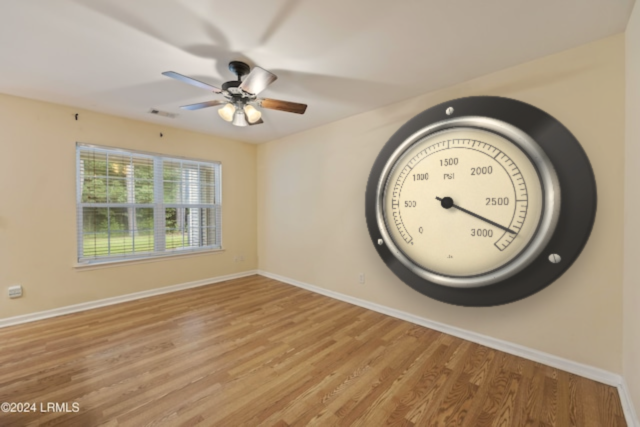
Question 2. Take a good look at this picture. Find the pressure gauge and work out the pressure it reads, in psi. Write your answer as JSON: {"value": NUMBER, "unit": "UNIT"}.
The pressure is {"value": 2800, "unit": "psi"}
